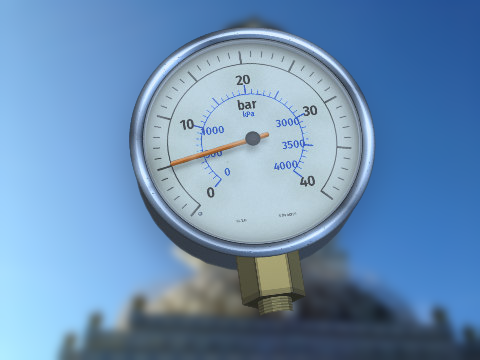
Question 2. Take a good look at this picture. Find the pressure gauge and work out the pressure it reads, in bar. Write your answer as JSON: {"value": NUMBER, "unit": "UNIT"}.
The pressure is {"value": 5, "unit": "bar"}
